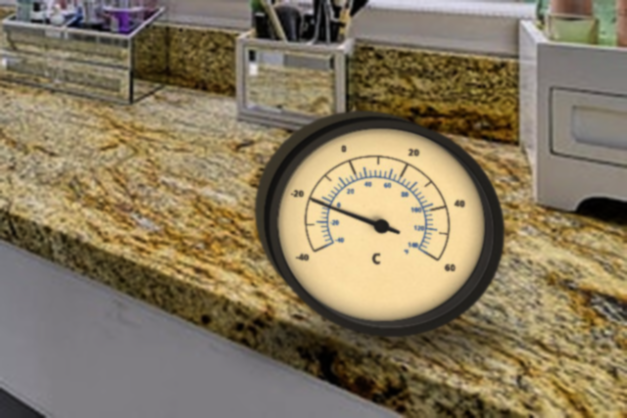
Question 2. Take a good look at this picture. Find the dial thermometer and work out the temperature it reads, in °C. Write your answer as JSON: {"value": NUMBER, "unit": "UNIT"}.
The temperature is {"value": -20, "unit": "°C"}
